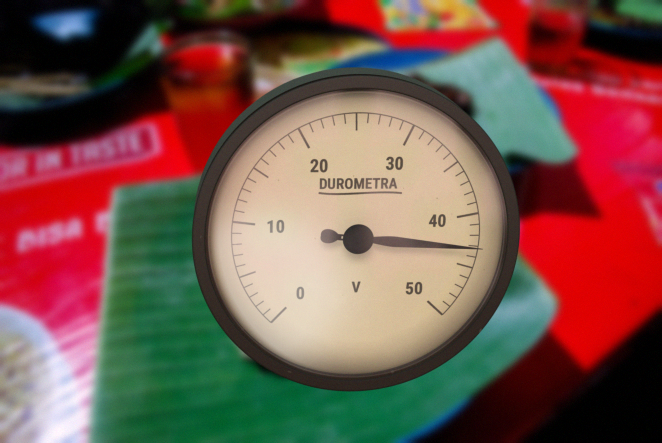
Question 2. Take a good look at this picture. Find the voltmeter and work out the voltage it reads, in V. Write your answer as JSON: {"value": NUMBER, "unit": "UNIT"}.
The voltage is {"value": 43, "unit": "V"}
